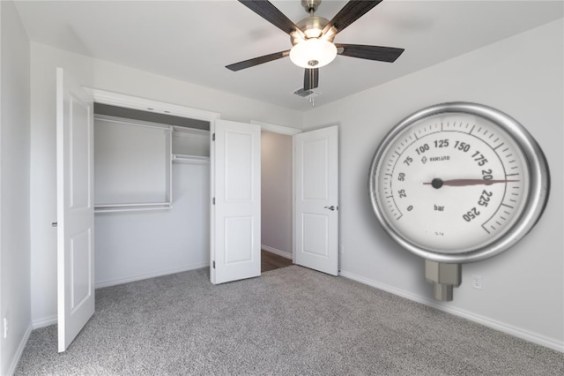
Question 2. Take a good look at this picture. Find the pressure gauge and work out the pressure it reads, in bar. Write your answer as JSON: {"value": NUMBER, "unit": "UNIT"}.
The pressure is {"value": 205, "unit": "bar"}
